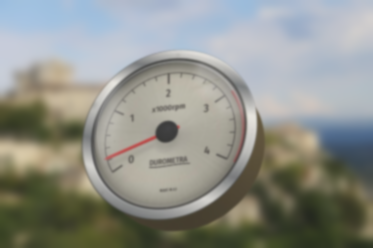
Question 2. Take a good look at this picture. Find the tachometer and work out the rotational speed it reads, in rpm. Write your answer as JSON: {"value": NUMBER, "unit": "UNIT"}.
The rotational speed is {"value": 200, "unit": "rpm"}
